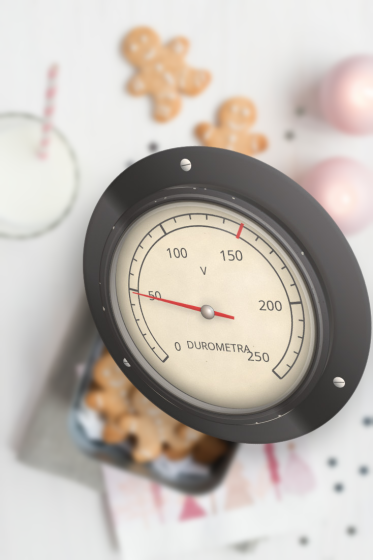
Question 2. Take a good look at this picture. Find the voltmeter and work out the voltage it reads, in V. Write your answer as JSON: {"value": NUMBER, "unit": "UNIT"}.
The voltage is {"value": 50, "unit": "V"}
